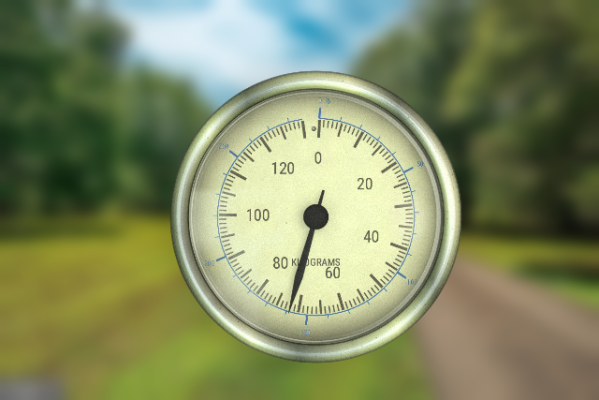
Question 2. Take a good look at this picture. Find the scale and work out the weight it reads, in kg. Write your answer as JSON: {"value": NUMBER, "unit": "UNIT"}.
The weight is {"value": 72, "unit": "kg"}
